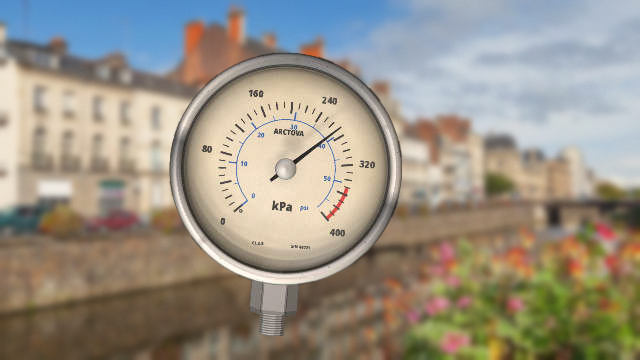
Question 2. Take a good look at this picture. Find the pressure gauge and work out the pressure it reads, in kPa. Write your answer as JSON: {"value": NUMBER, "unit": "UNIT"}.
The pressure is {"value": 270, "unit": "kPa"}
